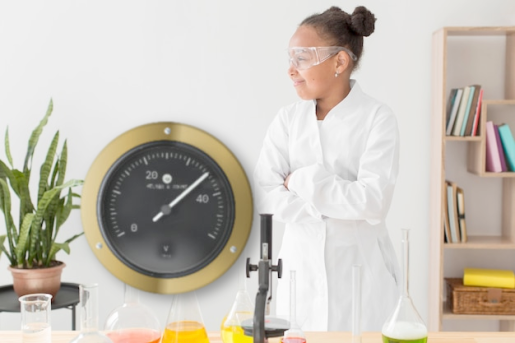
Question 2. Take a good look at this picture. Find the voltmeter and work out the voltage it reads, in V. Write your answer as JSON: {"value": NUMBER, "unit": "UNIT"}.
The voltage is {"value": 35, "unit": "V"}
